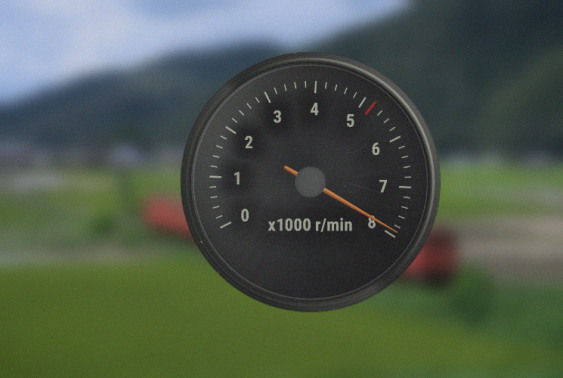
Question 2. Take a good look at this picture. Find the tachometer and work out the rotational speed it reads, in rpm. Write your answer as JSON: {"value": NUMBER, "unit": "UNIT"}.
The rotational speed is {"value": 7900, "unit": "rpm"}
